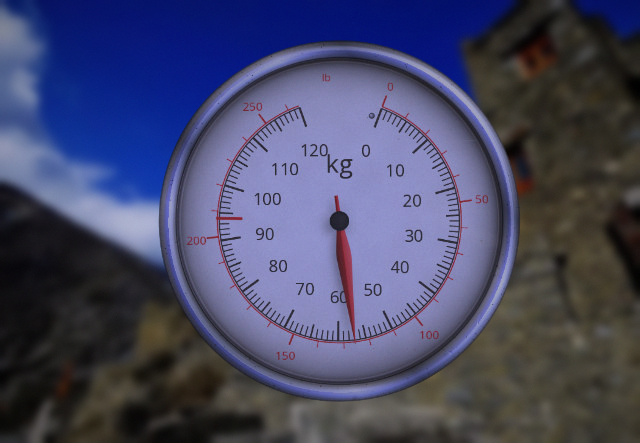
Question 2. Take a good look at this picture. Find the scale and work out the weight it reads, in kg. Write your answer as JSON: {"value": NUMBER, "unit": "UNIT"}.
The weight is {"value": 57, "unit": "kg"}
